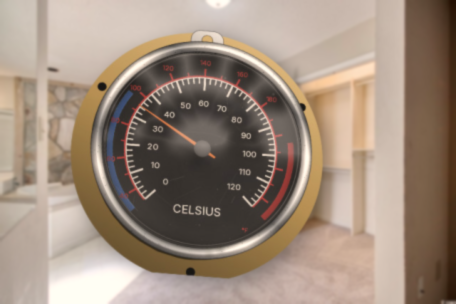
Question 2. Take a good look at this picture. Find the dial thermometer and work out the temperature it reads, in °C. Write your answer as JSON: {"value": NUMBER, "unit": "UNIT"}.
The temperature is {"value": 34, "unit": "°C"}
